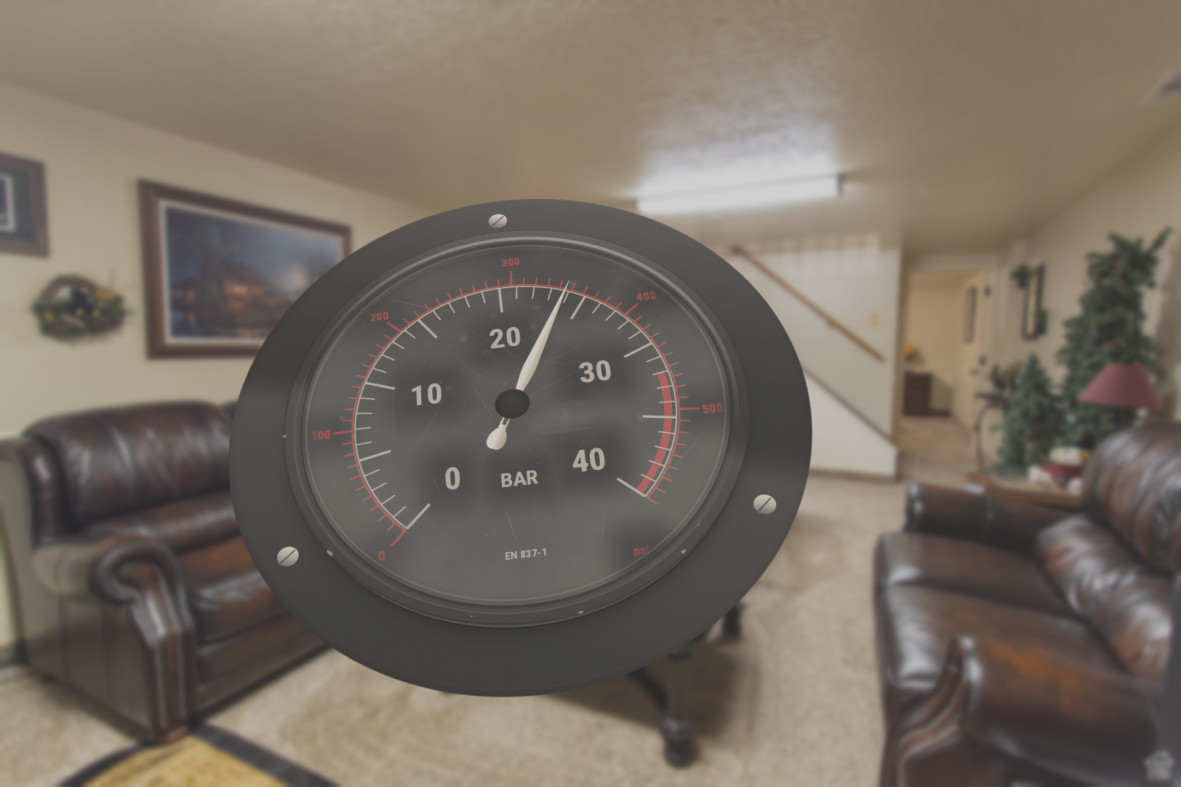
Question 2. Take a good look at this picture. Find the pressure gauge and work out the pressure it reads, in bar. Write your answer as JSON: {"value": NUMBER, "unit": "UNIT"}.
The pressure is {"value": 24, "unit": "bar"}
